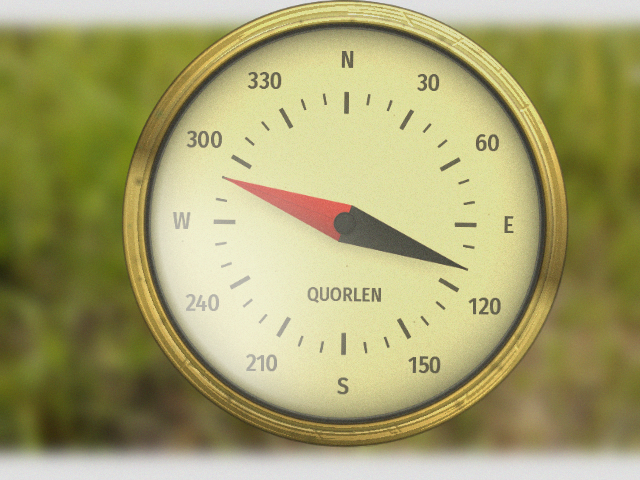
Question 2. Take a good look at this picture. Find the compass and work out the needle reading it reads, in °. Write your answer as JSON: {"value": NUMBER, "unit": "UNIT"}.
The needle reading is {"value": 290, "unit": "°"}
